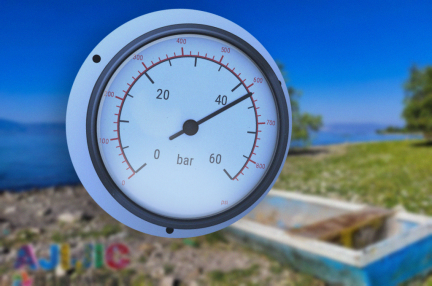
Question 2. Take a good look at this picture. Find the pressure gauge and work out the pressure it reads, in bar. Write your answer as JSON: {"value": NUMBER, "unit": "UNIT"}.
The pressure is {"value": 42.5, "unit": "bar"}
